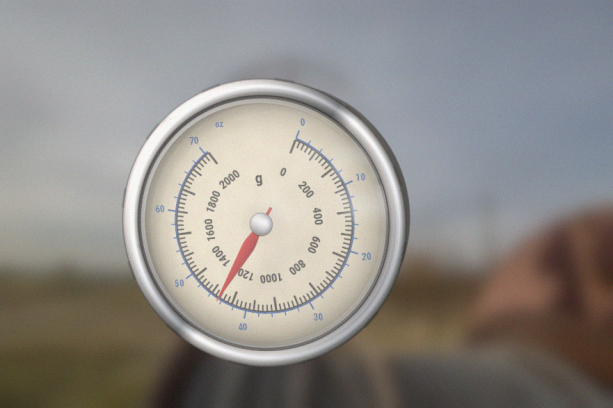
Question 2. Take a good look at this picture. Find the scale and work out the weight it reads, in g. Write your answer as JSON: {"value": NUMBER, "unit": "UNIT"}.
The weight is {"value": 1260, "unit": "g"}
